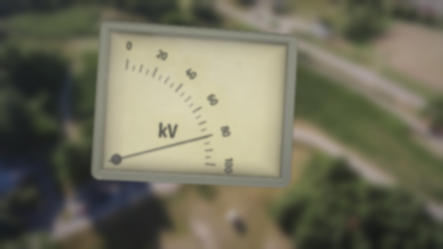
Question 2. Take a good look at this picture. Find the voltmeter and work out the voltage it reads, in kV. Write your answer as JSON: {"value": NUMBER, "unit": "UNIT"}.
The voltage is {"value": 80, "unit": "kV"}
